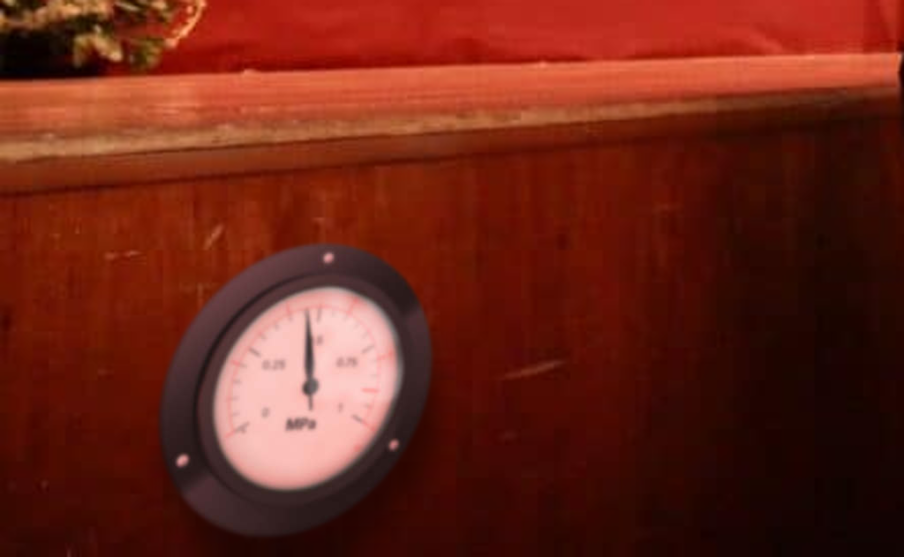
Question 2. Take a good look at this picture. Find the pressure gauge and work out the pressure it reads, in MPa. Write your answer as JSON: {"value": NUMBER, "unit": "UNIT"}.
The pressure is {"value": 0.45, "unit": "MPa"}
